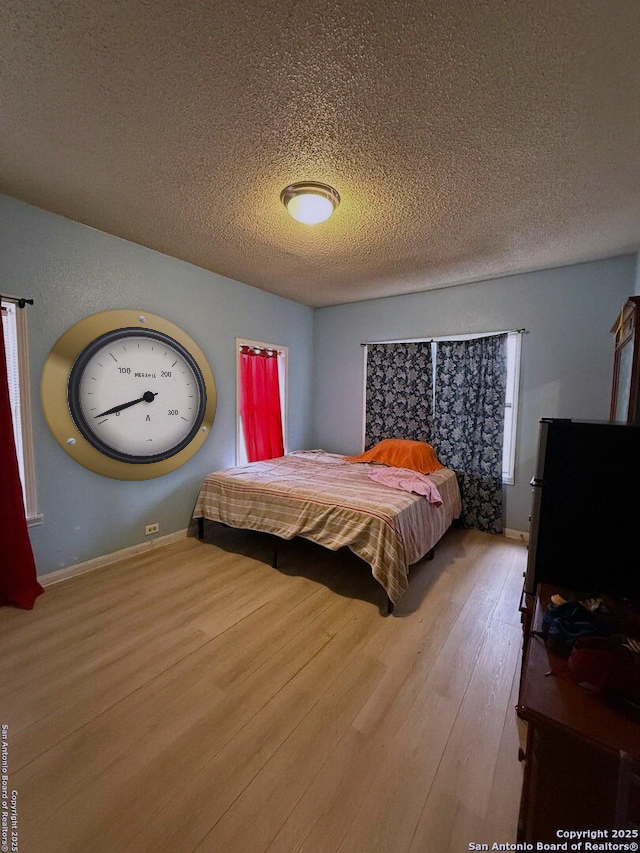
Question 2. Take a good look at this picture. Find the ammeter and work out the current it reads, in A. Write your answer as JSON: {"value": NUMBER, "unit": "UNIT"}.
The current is {"value": 10, "unit": "A"}
